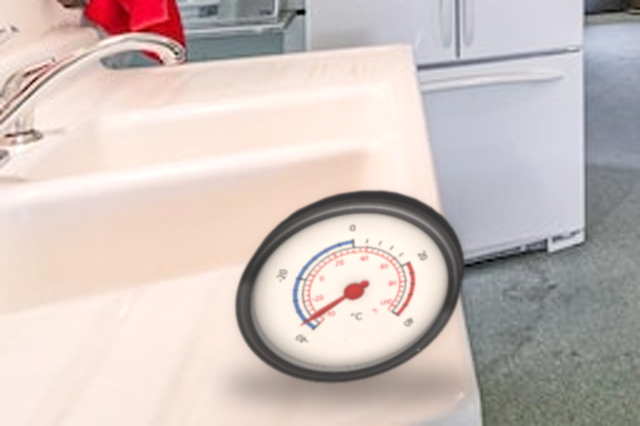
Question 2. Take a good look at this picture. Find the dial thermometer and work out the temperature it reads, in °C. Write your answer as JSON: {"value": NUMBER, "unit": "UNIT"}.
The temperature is {"value": -36, "unit": "°C"}
